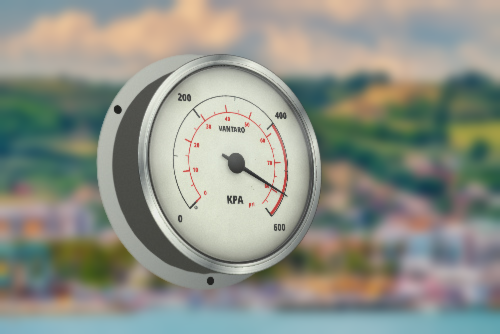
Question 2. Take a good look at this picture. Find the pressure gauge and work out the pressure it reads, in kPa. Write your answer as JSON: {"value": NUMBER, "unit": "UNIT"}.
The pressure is {"value": 550, "unit": "kPa"}
